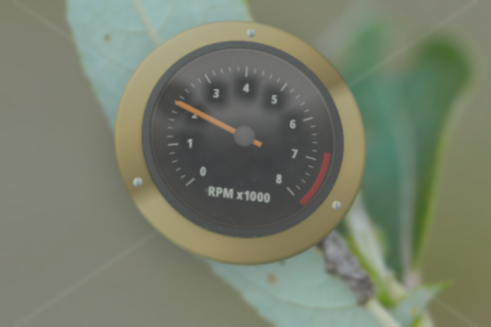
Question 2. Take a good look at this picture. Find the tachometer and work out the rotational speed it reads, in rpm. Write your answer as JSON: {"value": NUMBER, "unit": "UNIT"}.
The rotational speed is {"value": 2000, "unit": "rpm"}
